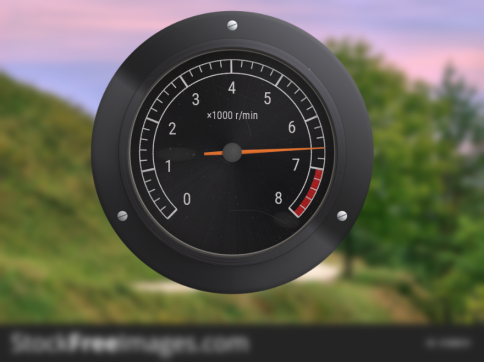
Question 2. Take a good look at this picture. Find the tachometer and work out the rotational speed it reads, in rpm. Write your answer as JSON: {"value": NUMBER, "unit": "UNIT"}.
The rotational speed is {"value": 6600, "unit": "rpm"}
